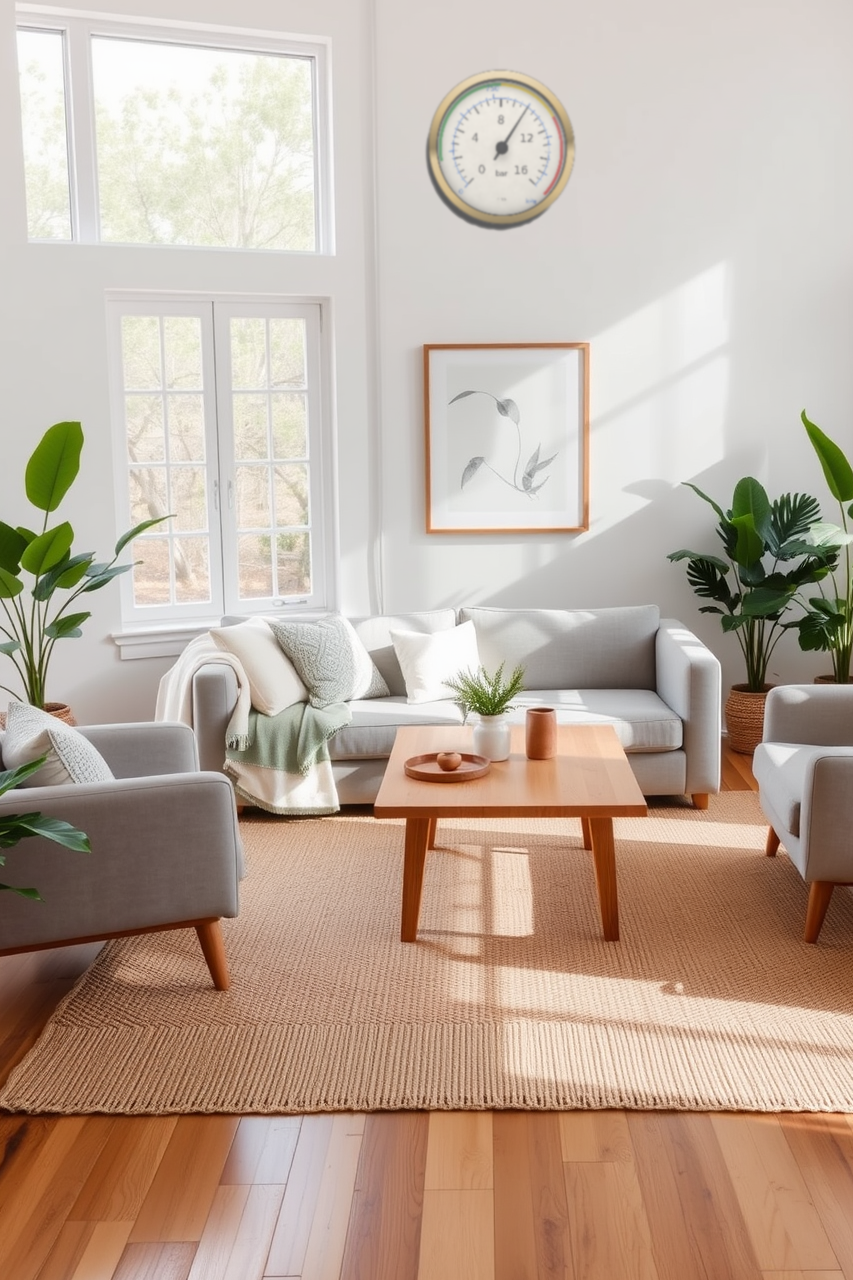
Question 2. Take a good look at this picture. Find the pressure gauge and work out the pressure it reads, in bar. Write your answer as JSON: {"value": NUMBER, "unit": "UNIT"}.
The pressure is {"value": 10, "unit": "bar"}
